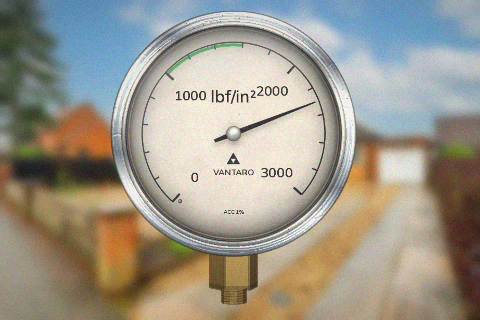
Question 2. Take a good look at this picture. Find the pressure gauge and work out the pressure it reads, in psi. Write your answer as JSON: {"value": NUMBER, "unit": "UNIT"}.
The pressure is {"value": 2300, "unit": "psi"}
